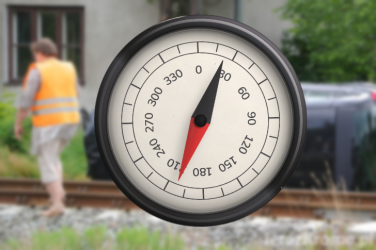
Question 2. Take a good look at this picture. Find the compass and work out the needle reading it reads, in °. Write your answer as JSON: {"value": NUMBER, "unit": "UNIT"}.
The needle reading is {"value": 202.5, "unit": "°"}
